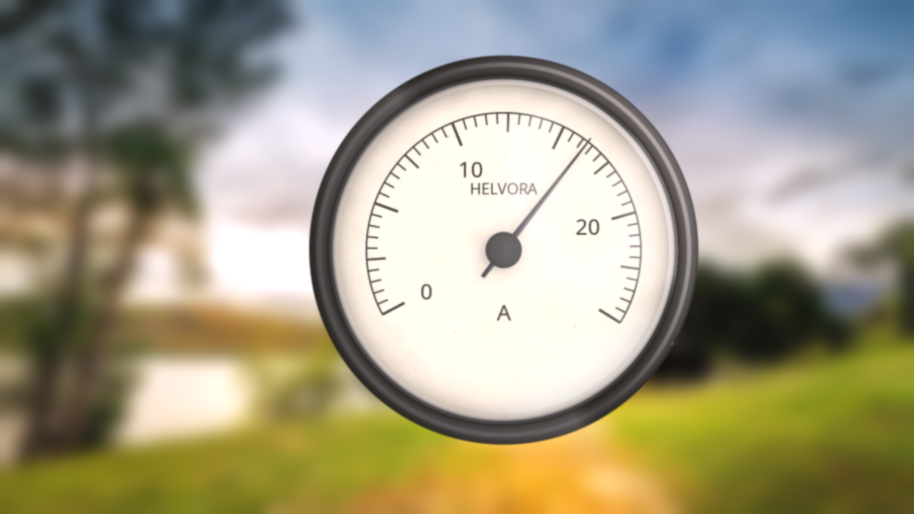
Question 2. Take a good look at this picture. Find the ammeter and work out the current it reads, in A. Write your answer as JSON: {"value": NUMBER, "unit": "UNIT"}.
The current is {"value": 16.25, "unit": "A"}
